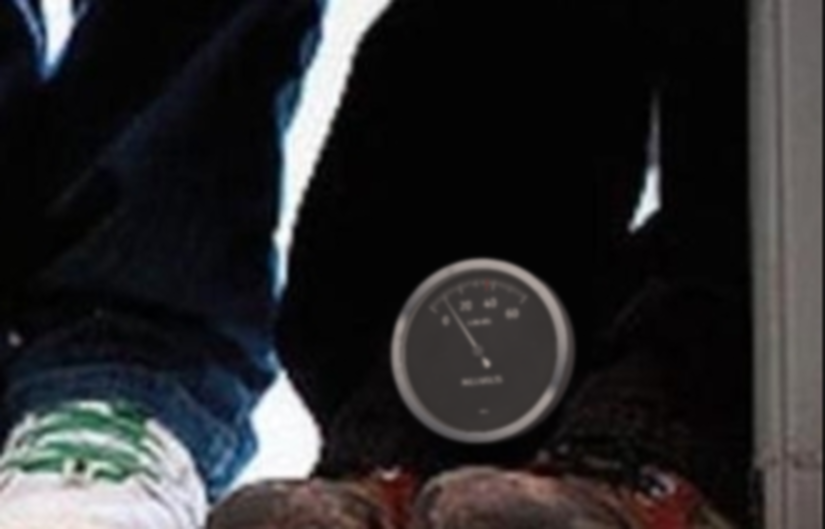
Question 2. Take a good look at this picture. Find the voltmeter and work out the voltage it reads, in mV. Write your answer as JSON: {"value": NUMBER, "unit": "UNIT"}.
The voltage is {"value": 10, "unit": "mV"}
